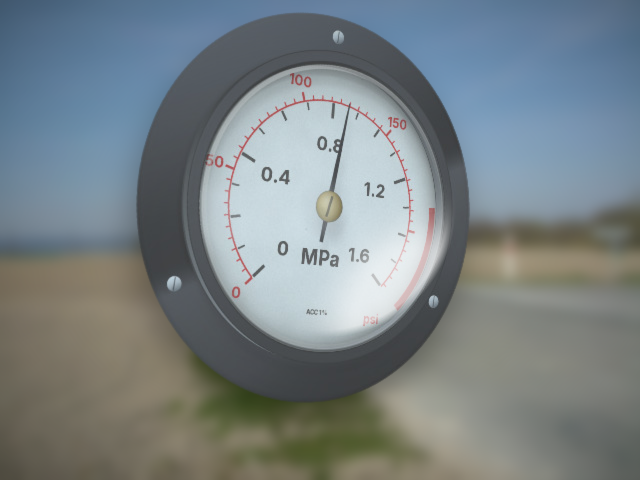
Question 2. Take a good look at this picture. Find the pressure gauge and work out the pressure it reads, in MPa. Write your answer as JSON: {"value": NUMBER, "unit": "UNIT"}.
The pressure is {"value": 0.85, "unit": "MPa"}
